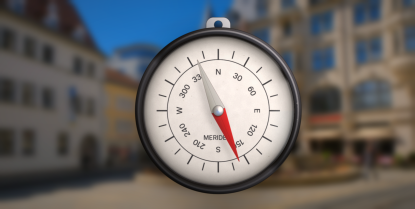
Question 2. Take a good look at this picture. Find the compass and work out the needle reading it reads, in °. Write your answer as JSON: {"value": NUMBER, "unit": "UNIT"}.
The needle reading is {"value": 157.5, "unit": "°"}
